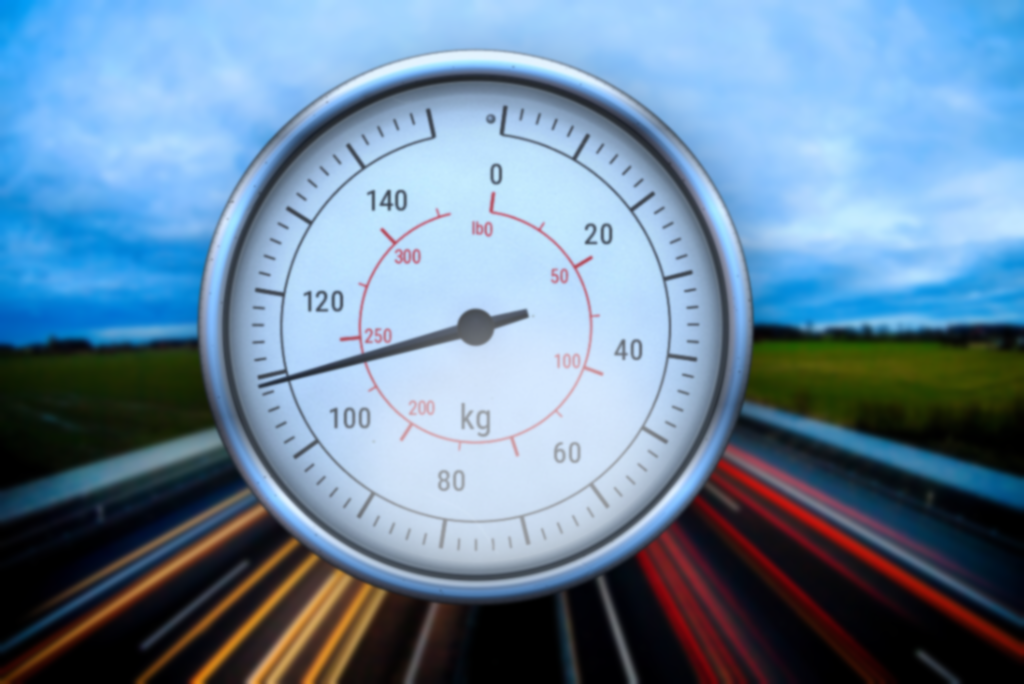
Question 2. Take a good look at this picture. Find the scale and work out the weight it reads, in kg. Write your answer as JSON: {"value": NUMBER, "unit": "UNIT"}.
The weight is {"value": 109, "unit": "kg"}
